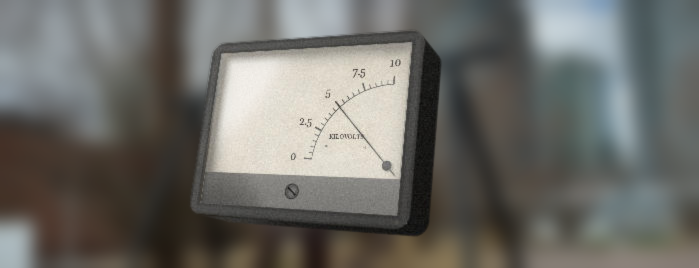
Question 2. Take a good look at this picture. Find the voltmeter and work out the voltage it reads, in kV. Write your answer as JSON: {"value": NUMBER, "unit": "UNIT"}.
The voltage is {"value": 5, "unit": "kV"}
